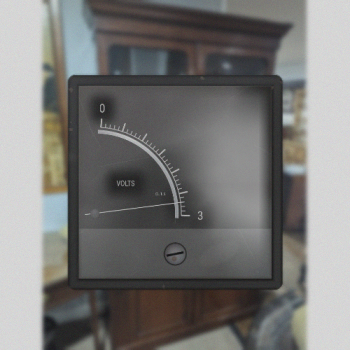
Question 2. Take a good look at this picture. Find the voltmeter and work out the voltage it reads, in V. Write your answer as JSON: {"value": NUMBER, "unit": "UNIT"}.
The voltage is {"value": 2.7, "unit": "V"}
